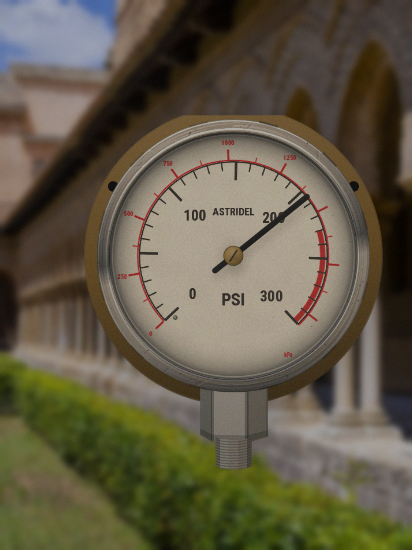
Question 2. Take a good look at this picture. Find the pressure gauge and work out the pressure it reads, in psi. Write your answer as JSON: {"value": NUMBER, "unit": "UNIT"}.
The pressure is {"value": 205, "unit": "psi"}
